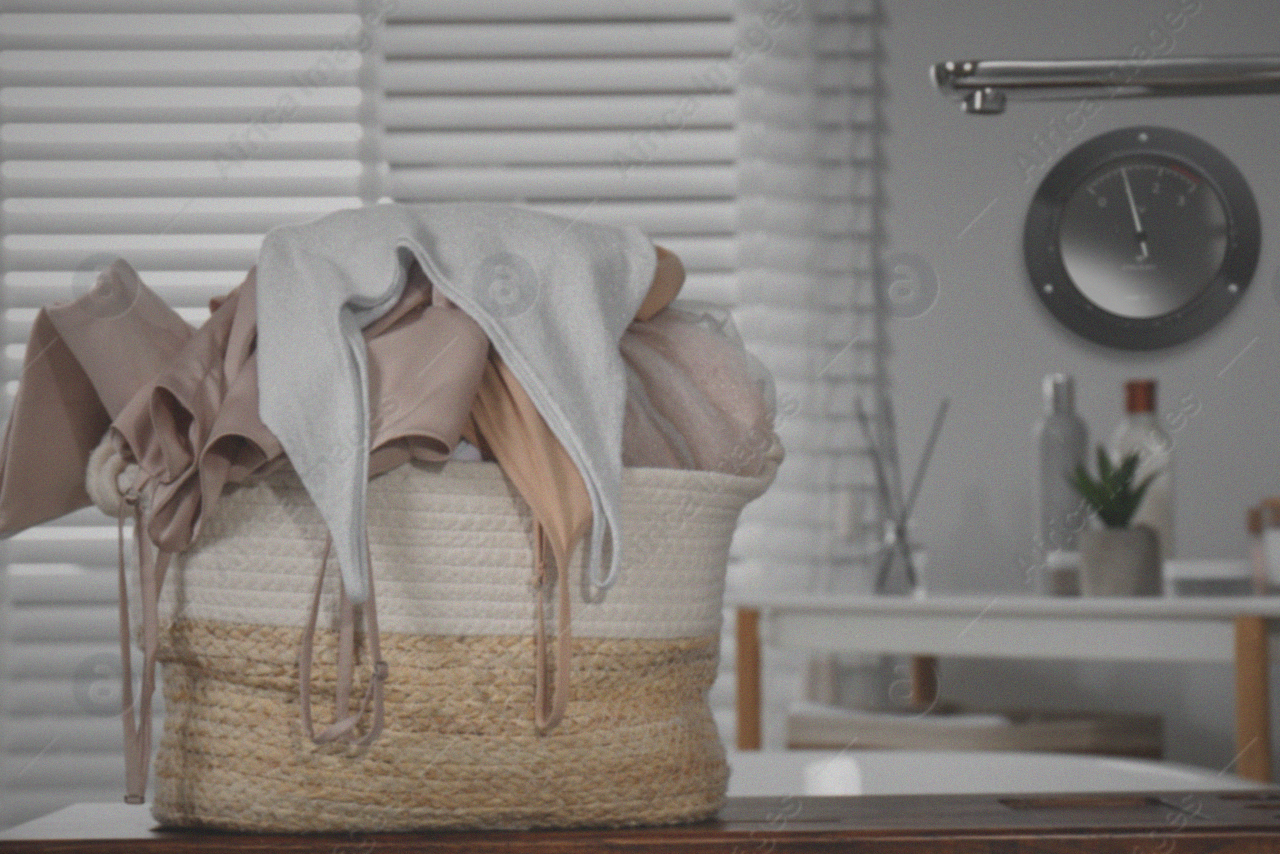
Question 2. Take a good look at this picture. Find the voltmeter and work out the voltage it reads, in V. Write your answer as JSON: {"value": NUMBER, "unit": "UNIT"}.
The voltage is {"value": 1, "unit": "V"}
